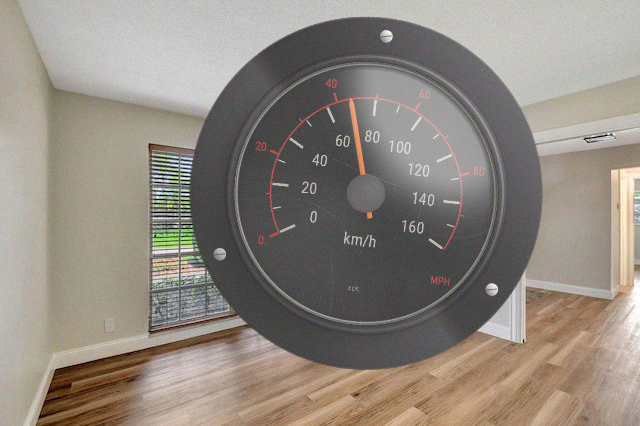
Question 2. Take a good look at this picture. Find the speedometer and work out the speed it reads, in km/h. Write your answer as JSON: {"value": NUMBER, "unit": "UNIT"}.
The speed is {"value": 70, "unit": "km/h"}
